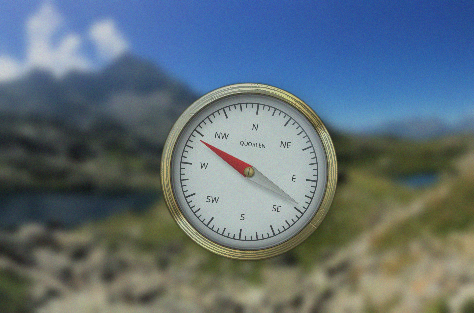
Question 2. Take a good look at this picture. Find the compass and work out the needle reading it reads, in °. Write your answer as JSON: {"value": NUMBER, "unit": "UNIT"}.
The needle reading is {"value": 295, "unit": "°"}
